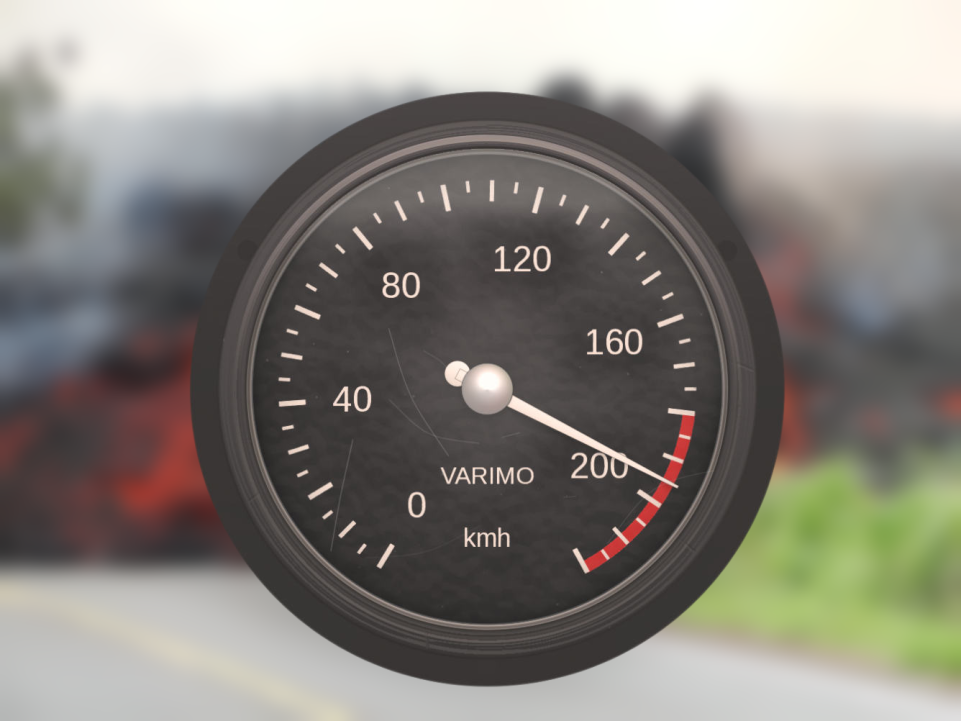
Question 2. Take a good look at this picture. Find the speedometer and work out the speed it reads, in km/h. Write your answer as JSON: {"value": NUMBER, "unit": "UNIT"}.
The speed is {"value": 195, "unit": "km/h"}
